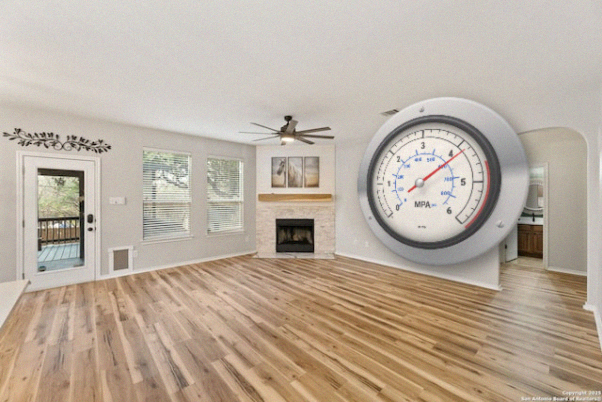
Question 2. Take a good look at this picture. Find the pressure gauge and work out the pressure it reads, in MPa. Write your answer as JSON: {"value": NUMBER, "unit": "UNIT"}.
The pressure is {"value": 4.2, "unit": "MPa"}
